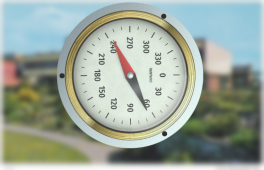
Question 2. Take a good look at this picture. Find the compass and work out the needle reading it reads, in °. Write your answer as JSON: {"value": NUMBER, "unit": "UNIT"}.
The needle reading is {"value": 245, "unit": "°"}
